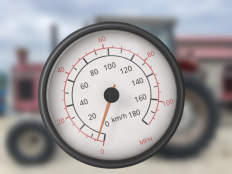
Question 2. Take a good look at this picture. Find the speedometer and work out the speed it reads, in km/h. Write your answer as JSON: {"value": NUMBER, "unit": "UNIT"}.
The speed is {"value": 5, "unit": "km/h"}
